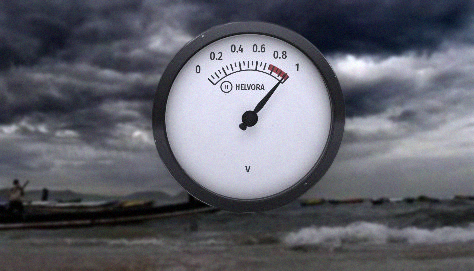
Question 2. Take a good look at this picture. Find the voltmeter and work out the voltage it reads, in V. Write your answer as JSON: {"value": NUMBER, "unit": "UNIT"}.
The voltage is {"value": 0.95, "unit": "V"}
